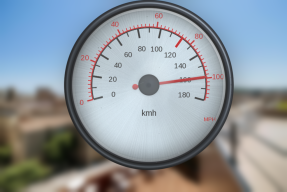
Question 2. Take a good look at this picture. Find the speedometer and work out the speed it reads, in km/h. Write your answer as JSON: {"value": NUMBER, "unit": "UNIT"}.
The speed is {"value": 160, "unit": "km/h"}
